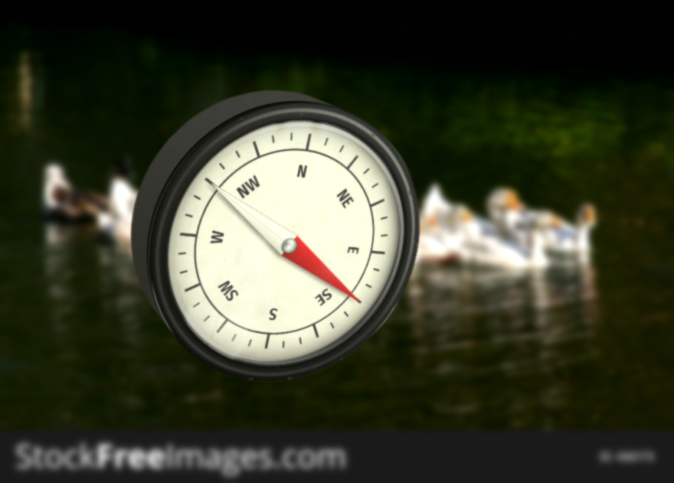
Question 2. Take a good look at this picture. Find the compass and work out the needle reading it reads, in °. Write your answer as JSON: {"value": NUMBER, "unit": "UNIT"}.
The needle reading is {"value": 120, "unit": "°"}
